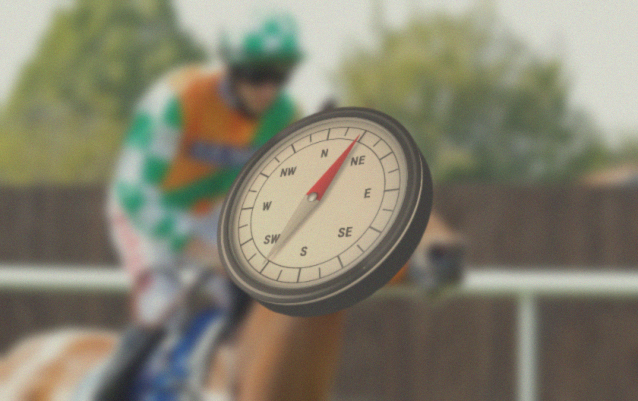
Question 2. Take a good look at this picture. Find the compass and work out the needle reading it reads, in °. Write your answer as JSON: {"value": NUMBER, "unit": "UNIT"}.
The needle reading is {"value": 30, "unit": "°"}
